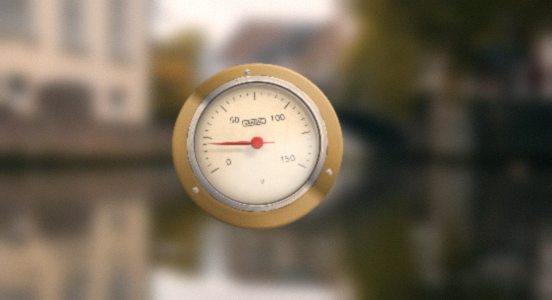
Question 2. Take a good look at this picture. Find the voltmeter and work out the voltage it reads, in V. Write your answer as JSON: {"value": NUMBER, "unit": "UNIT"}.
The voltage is {"value": 20, "unit": "V"}
